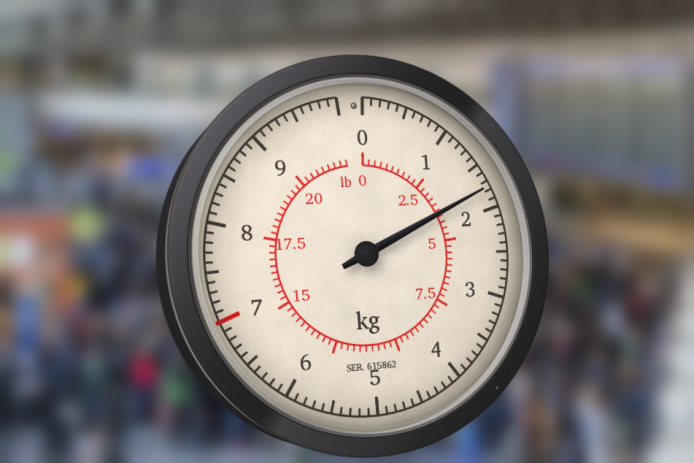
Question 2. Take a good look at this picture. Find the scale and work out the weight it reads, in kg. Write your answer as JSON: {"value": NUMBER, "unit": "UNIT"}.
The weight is {"value": 1.75, "unit": "kg"}
